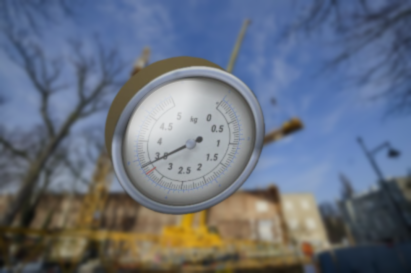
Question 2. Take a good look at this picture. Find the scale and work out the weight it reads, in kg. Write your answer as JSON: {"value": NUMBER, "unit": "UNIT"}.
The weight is {"value": 3.5, "unit": "kg"}
